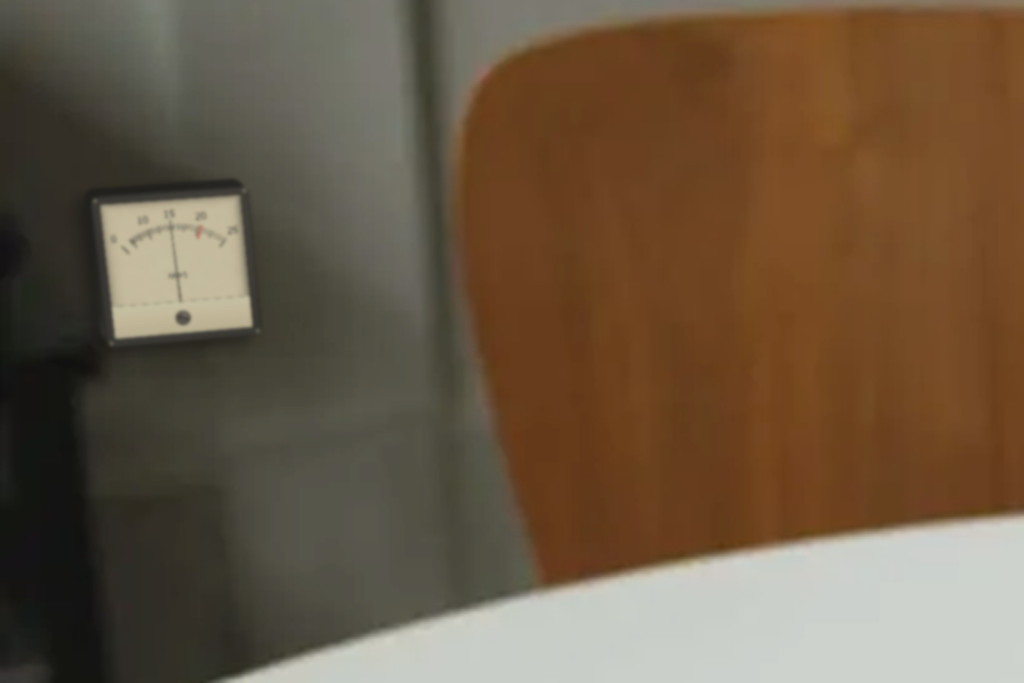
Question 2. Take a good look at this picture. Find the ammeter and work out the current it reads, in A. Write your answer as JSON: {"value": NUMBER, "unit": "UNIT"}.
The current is {"value": 15, "unit": "A"}
